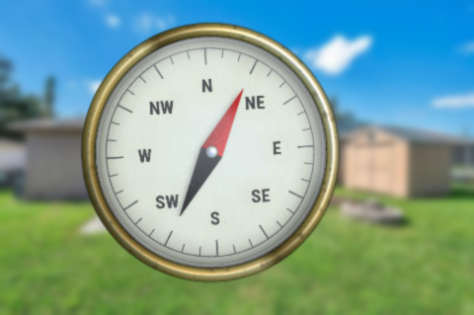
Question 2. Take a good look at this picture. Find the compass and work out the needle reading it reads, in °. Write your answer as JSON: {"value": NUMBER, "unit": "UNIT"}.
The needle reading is {"value": 30, "unit": "°"}
